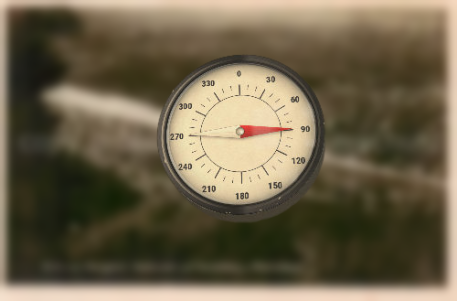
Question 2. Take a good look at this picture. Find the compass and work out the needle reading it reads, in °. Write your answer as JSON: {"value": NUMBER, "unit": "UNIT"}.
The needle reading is {"value": 90, "unit": "°"}
